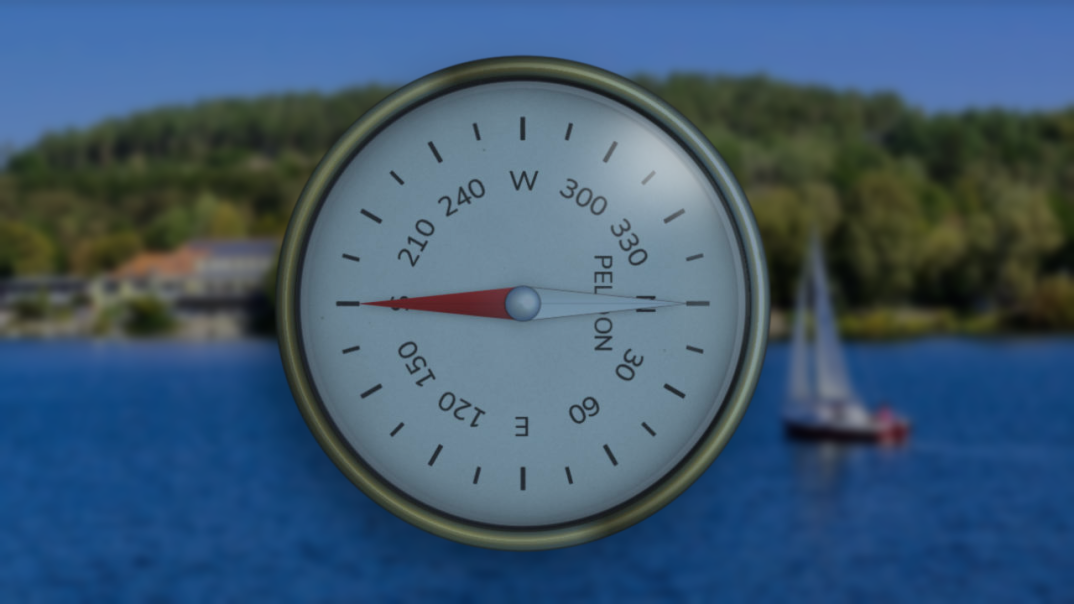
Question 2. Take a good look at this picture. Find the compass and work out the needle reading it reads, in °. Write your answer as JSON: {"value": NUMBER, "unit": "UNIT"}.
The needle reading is {"value": 180, "unit": "°"}
